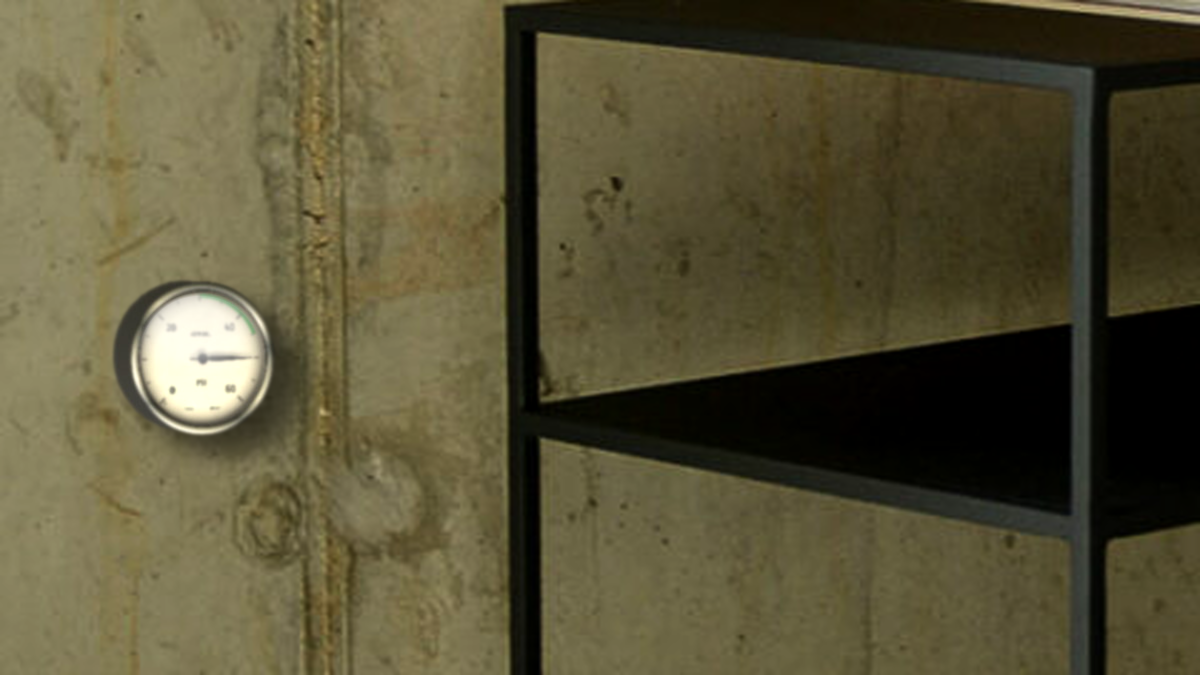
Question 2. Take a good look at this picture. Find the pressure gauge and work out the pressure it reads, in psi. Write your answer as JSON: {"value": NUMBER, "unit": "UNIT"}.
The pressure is {"value": 50, "unit": "psi"}
